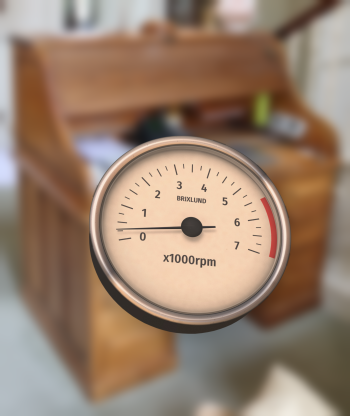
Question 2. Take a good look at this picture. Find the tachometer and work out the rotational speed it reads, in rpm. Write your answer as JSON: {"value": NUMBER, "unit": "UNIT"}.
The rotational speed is {"value": 250, "unit": "rpm"}
